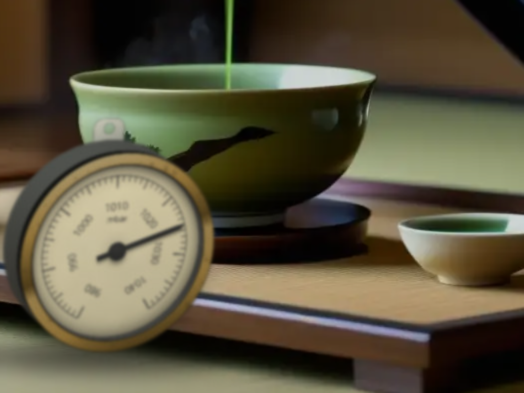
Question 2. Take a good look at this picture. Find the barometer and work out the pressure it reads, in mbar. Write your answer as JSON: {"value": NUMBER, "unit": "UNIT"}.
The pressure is {"value": 1025, "unit": "mbar"}
